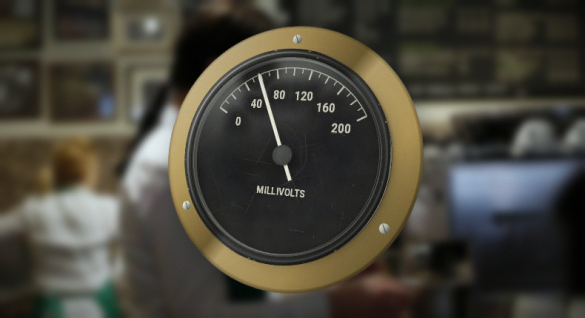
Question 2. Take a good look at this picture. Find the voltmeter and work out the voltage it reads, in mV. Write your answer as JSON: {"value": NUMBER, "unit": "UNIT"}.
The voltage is {"value": 60, "unit": "mV"}
